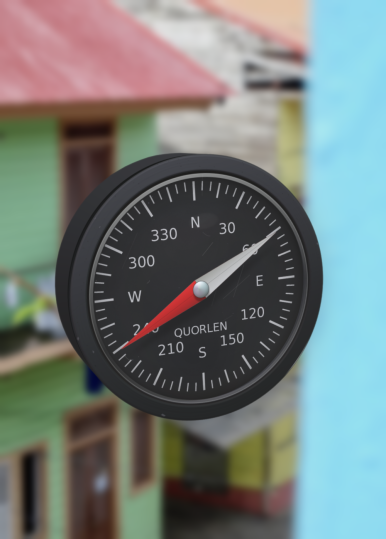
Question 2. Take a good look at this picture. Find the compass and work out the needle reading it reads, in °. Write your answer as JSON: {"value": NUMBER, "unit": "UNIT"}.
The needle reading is {"value": 240, "unit": "°"}
